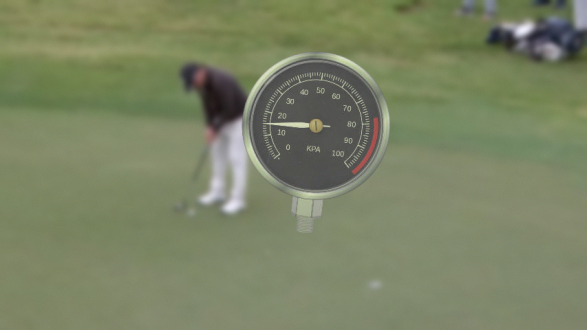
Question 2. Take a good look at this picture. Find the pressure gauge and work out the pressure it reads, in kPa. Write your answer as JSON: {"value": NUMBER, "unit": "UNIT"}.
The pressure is {"value": 15, "unit": "kPa"}
